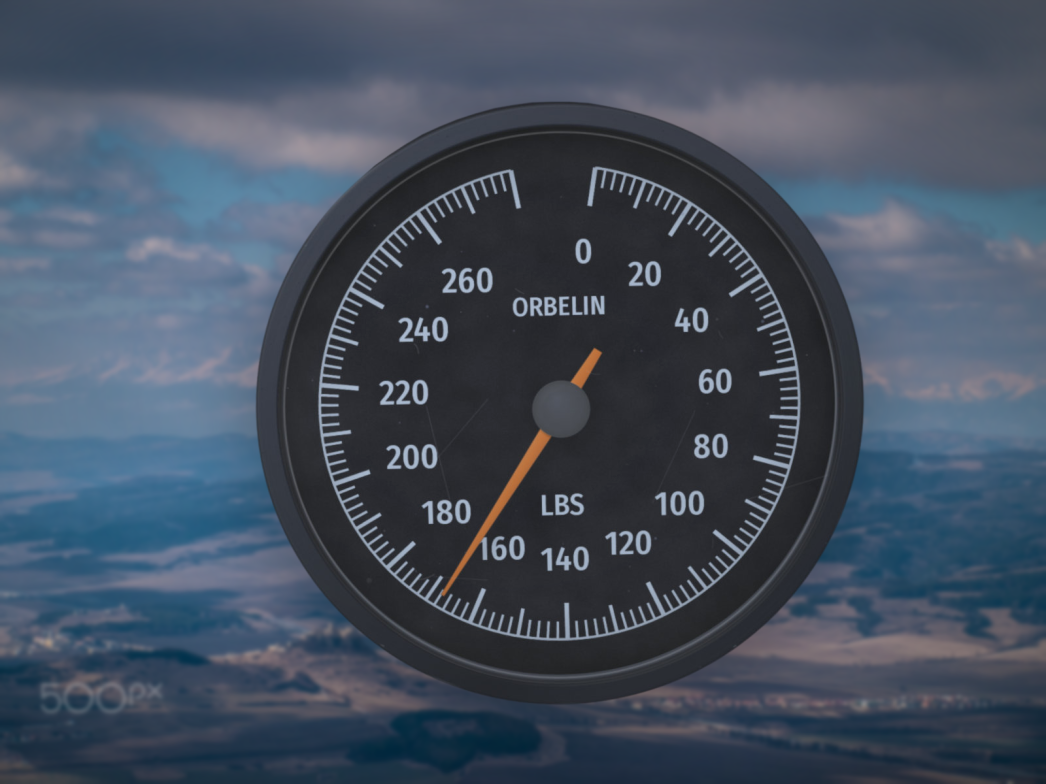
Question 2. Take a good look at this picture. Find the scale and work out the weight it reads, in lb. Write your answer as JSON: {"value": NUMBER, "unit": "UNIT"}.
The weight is {"value": 168, "unit": "lb"}
